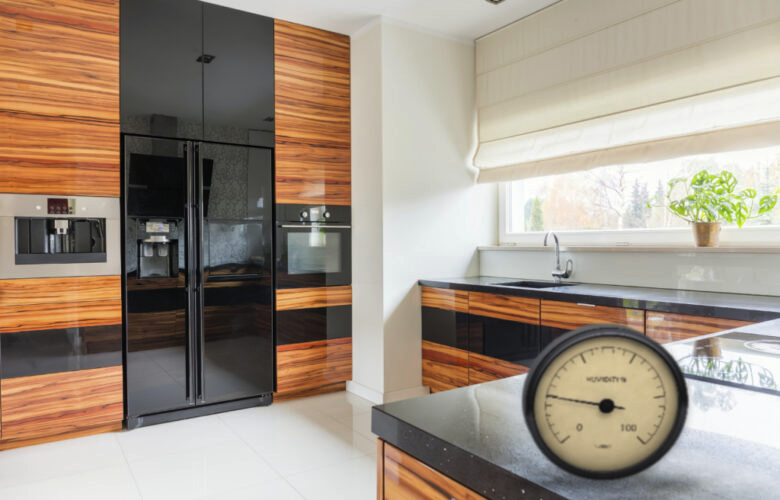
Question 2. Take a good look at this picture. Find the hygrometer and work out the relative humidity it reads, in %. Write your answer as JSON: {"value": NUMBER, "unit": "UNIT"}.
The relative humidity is {"value": 20, "unit": "%"}
